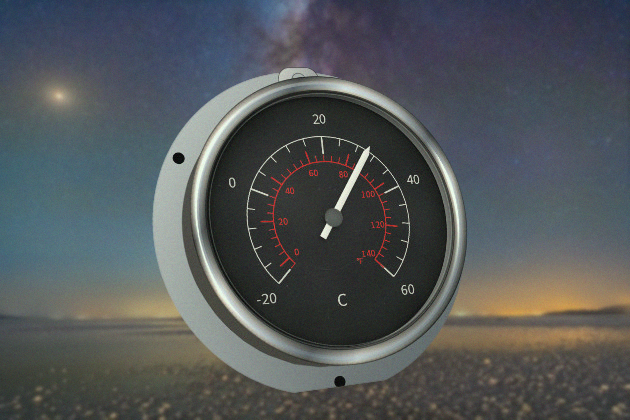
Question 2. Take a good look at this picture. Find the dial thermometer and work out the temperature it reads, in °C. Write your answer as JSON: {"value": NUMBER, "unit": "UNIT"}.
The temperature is {"value": 30, "unit": "°C"}
